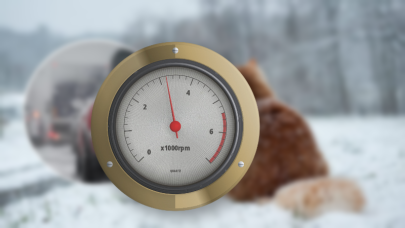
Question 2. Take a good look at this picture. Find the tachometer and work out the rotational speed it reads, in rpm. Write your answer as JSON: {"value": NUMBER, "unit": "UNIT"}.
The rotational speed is {"value": 3200, "unit": "rpm"}
